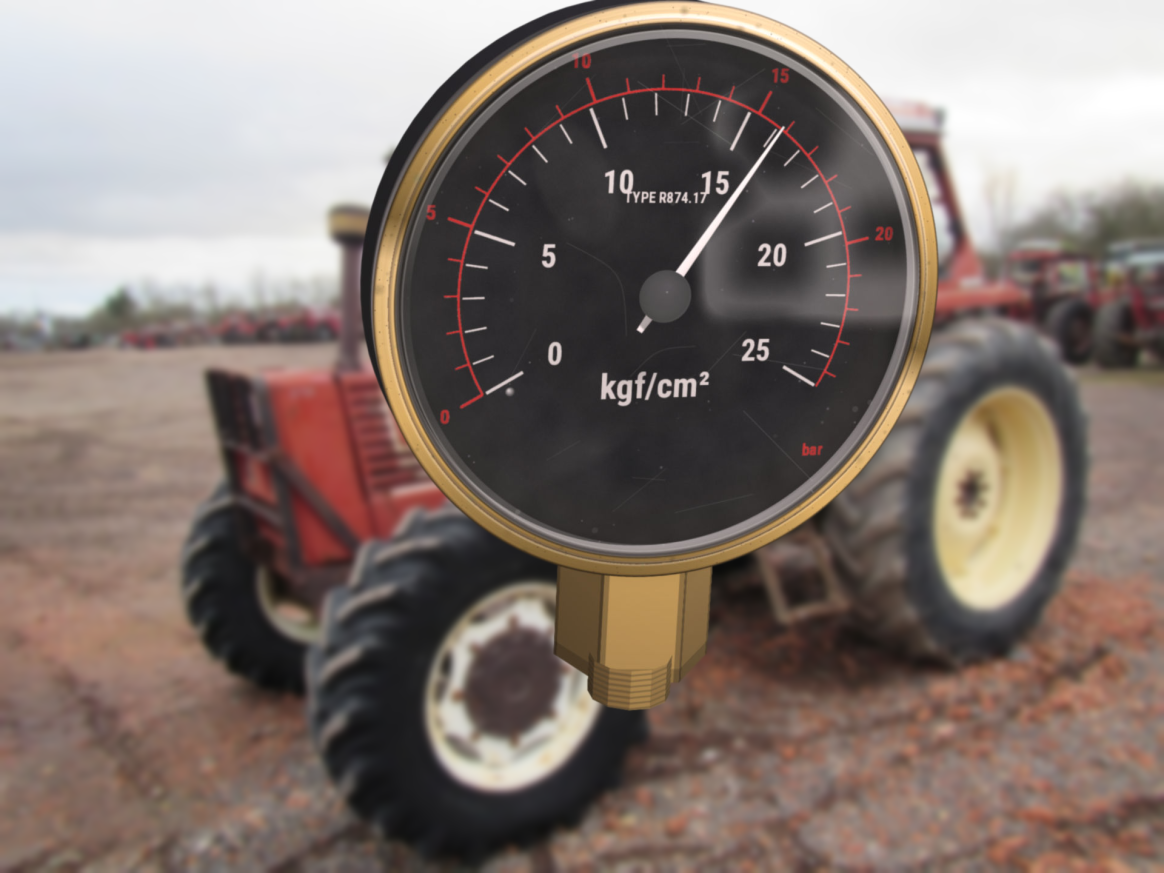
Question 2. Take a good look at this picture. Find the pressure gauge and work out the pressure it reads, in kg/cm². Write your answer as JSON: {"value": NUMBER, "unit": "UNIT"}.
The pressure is {"value": 16, "unit": "kg/cm²"}
